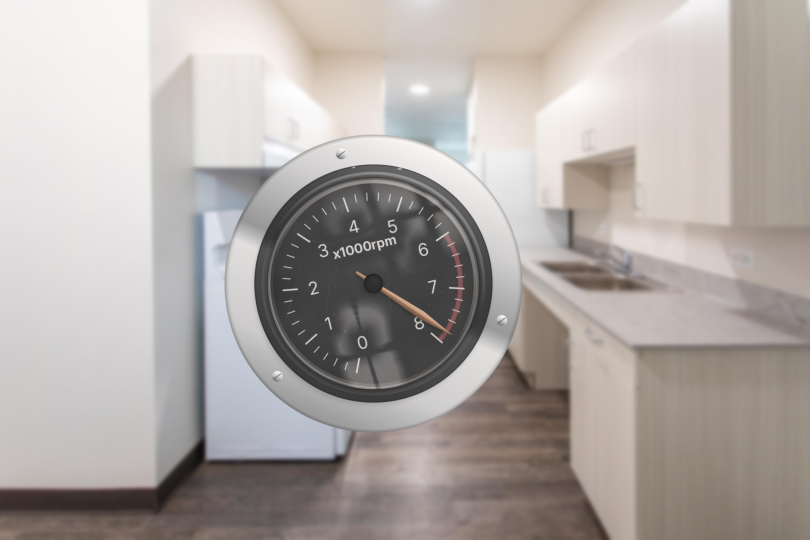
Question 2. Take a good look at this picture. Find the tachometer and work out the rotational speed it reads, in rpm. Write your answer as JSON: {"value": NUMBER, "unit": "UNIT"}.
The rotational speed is {"value": 7800, "unit": "rpm"}
